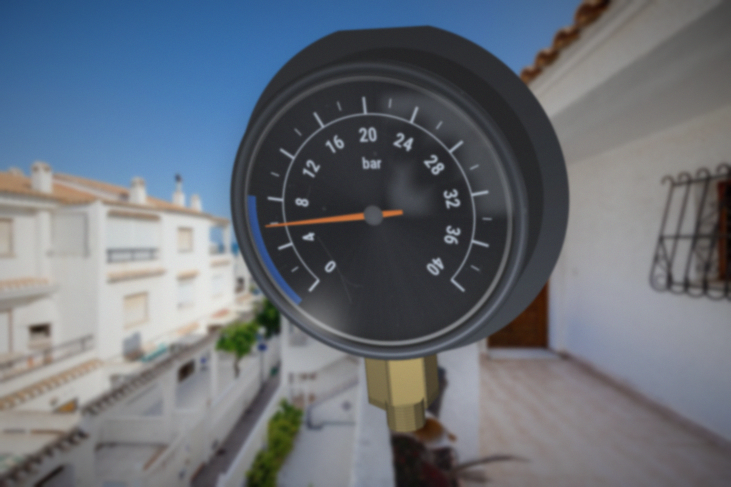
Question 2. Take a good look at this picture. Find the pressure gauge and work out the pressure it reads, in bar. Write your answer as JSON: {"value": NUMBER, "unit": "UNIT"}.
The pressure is {"value": 6, "unit": "bar"}
